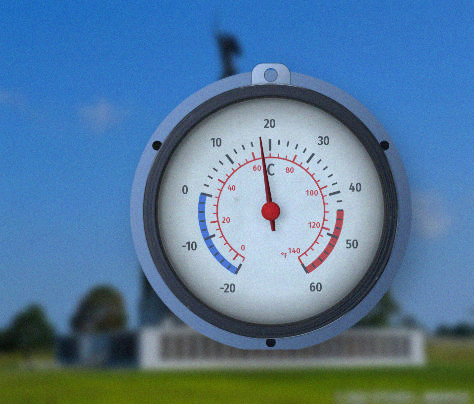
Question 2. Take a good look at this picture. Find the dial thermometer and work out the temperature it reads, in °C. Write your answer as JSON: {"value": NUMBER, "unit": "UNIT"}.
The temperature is {"value": 18, "unit": "°C"}
